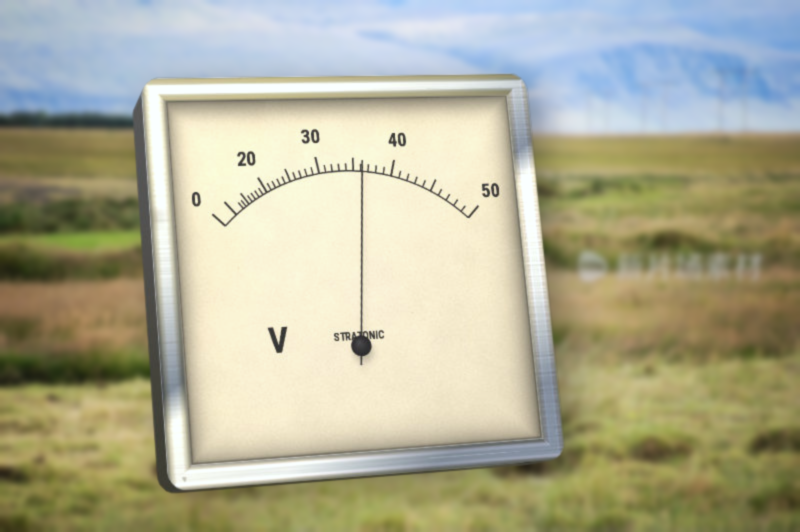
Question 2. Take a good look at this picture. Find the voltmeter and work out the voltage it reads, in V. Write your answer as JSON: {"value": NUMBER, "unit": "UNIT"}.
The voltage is {"value": 36, "unit": "V"}
